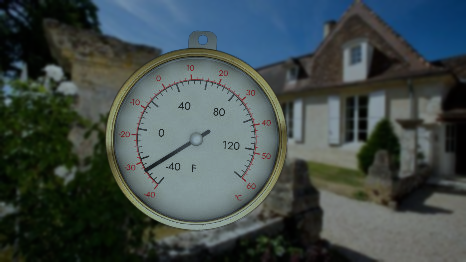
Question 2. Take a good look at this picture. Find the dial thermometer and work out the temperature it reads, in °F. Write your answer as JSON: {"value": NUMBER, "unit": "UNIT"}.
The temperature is {"value": -28, "unit": "°F"}
